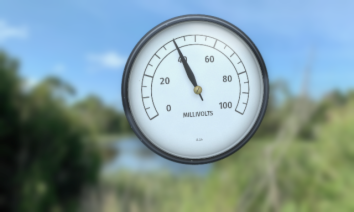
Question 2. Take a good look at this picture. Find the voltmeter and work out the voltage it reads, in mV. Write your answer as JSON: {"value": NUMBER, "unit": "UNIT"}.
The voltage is {"value": 40, "unit": "mV"}
